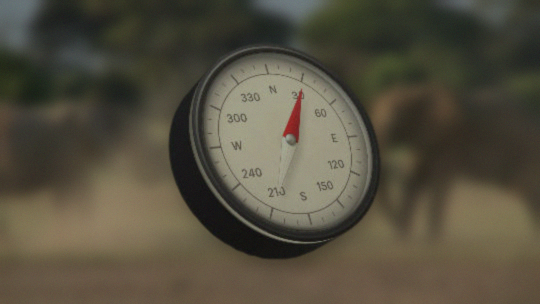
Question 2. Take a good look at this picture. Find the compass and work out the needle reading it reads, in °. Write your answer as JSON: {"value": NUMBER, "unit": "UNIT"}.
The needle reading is {"value": 30, "unit": "°"}
